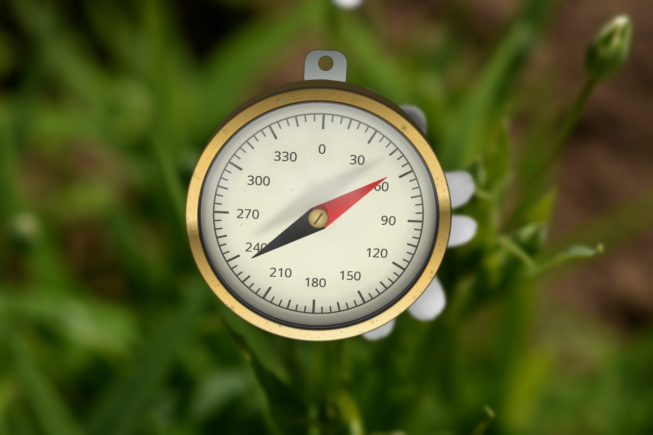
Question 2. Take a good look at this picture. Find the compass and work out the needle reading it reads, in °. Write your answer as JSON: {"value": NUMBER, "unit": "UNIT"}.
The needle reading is {"value": 55, "unit": "°"}
